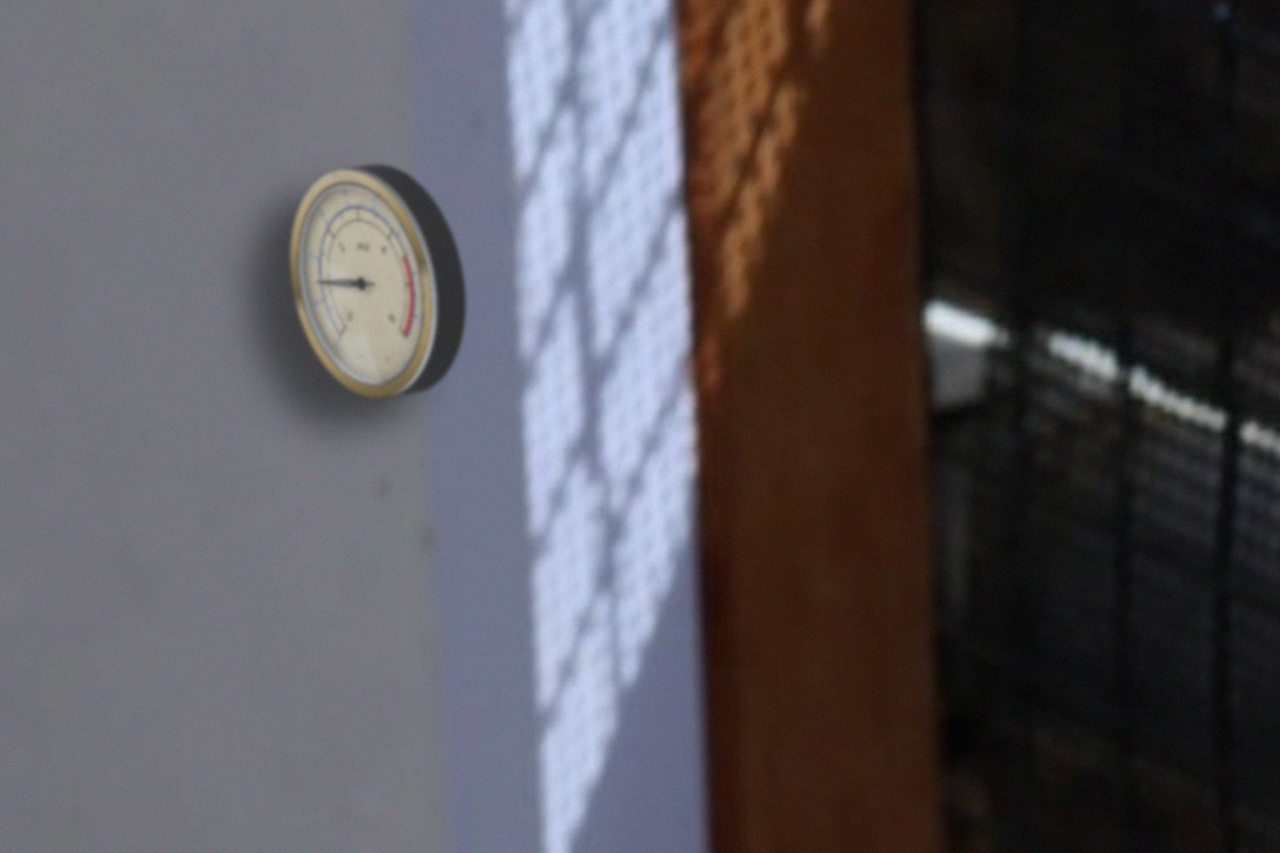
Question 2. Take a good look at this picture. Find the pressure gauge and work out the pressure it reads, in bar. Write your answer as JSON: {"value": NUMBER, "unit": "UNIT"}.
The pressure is {"value": 1, "unit": "bar"}
